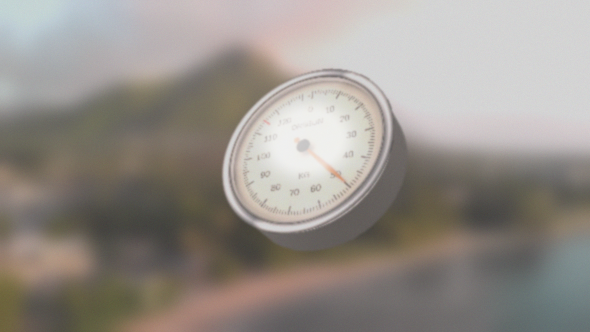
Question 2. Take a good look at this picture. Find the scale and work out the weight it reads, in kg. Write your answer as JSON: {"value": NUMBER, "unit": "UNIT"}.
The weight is {"value": 50, "unit": "kg"}
